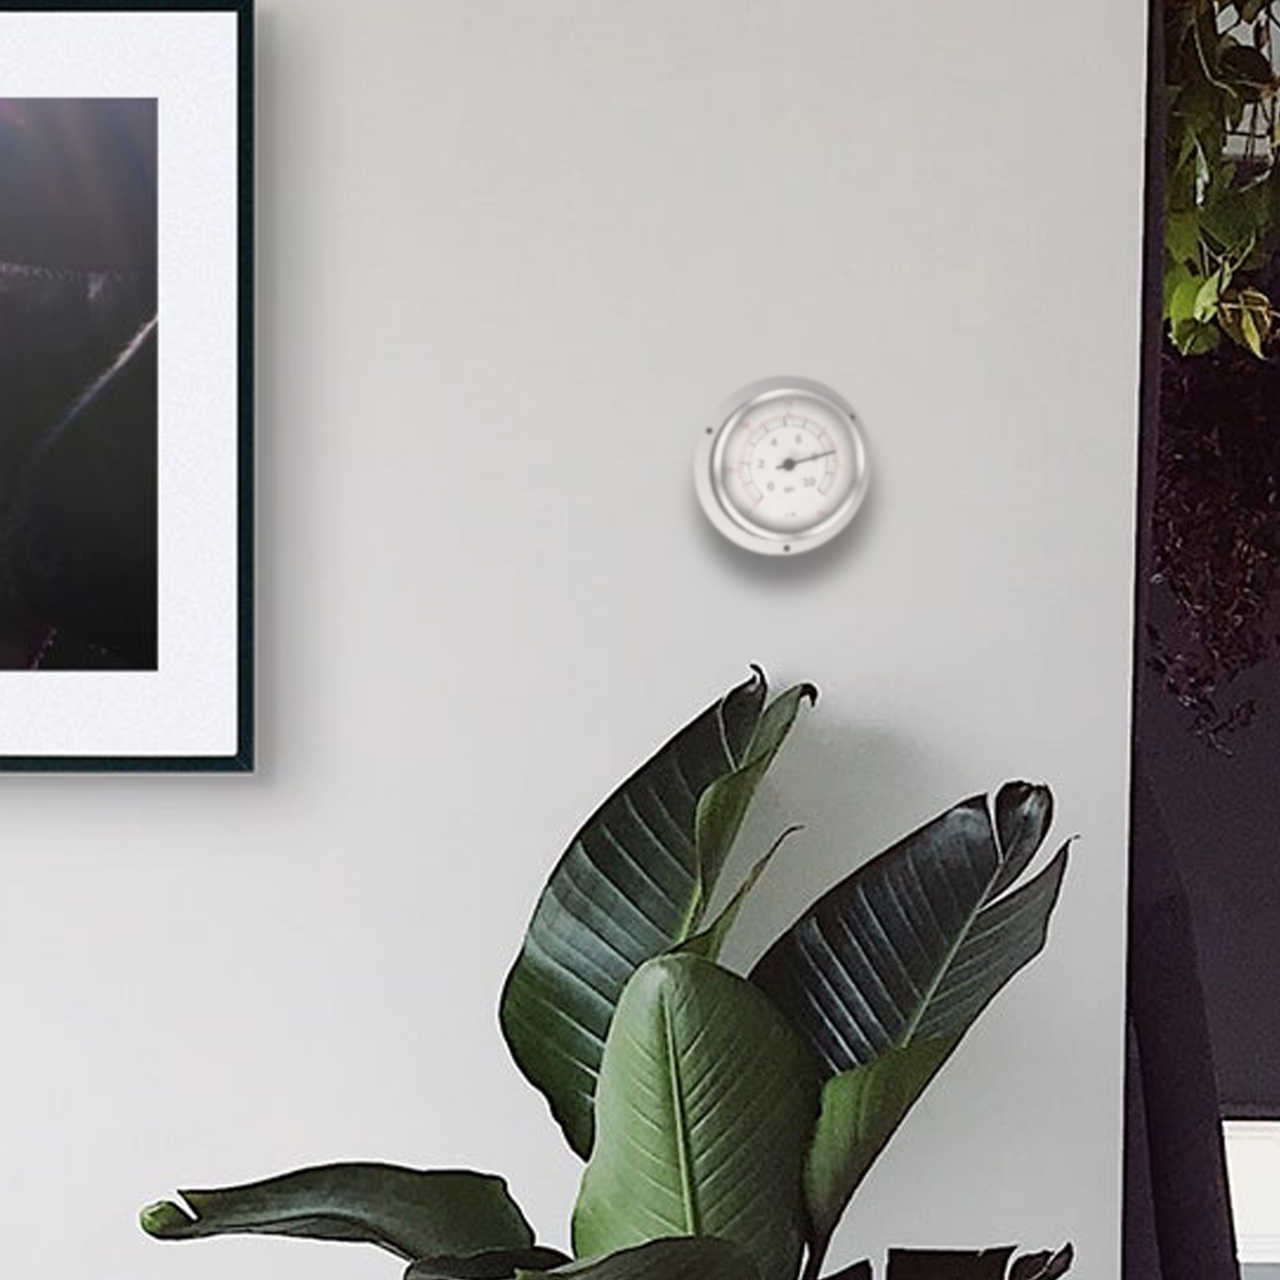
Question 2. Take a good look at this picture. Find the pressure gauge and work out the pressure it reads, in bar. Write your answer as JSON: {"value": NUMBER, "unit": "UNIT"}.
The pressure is {"value": 8, "unit": "bar"}
